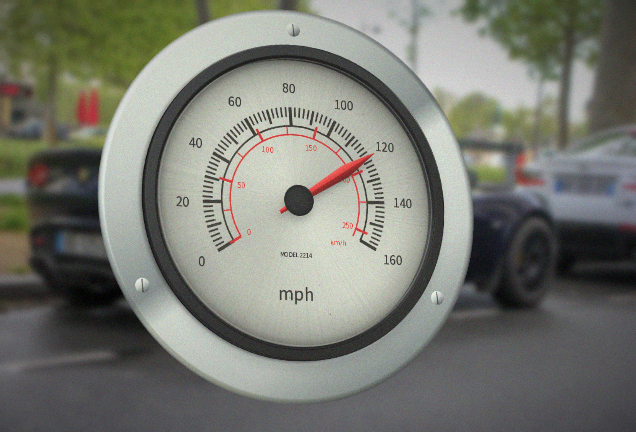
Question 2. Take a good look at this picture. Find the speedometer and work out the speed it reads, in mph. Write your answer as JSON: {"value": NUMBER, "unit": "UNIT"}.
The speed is {"value": 120, "unit": "mph"}
